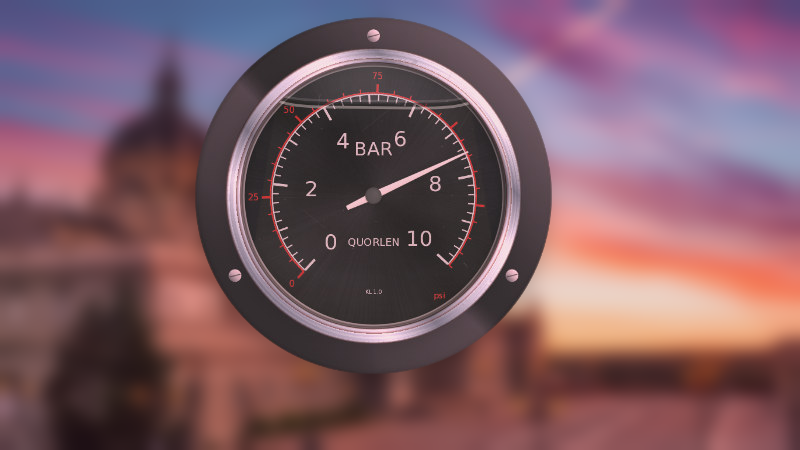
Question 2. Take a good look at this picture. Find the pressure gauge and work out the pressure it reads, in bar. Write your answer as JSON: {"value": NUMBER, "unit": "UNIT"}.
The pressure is {"value": 7.5, "unit": "bar"}
